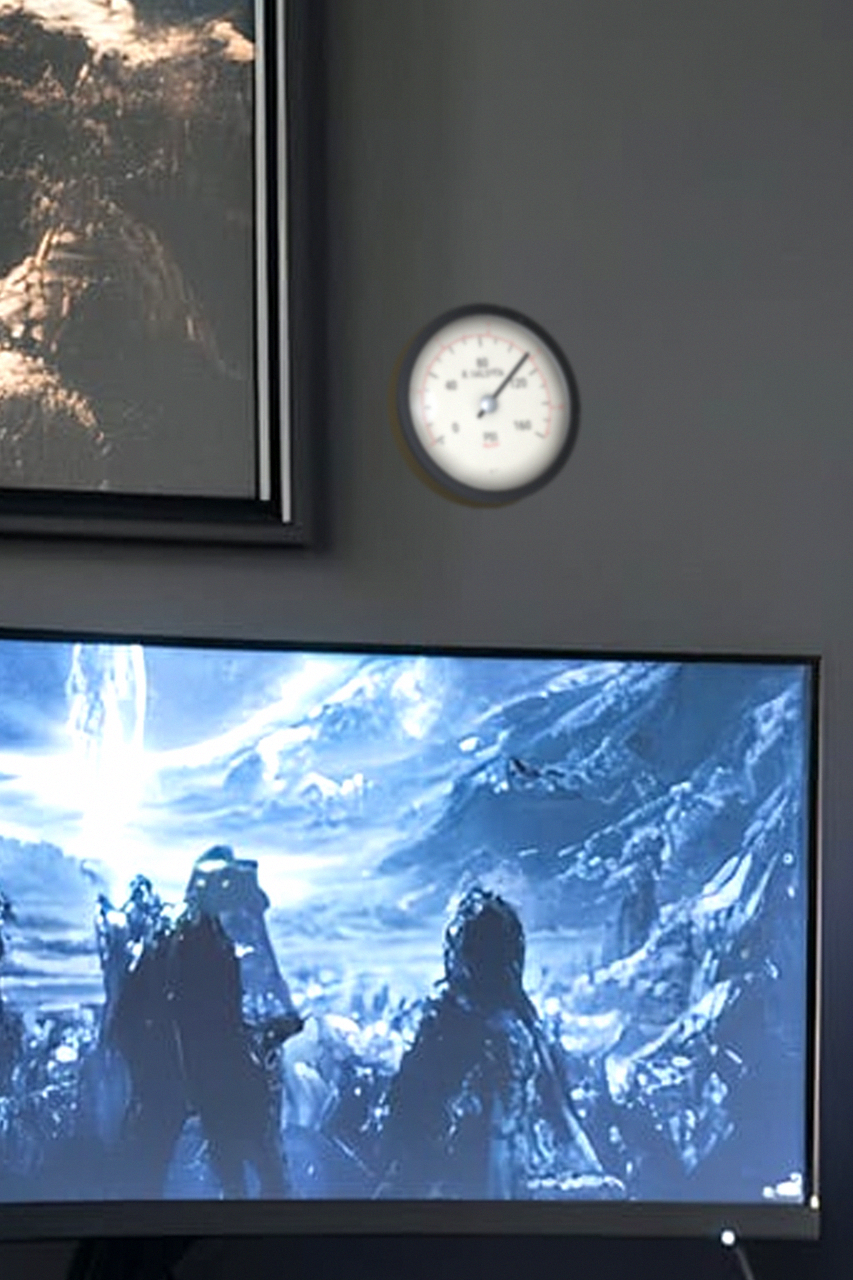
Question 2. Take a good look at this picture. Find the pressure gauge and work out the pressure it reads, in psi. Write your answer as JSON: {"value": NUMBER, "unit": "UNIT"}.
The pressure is {"value": 110, "unit": "psi"}
